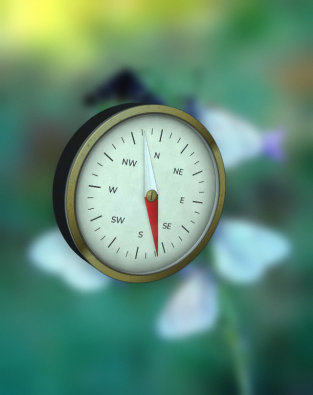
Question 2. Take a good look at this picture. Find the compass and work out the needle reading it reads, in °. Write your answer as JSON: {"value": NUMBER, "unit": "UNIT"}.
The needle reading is {"value": 160, "unit": "°"}
